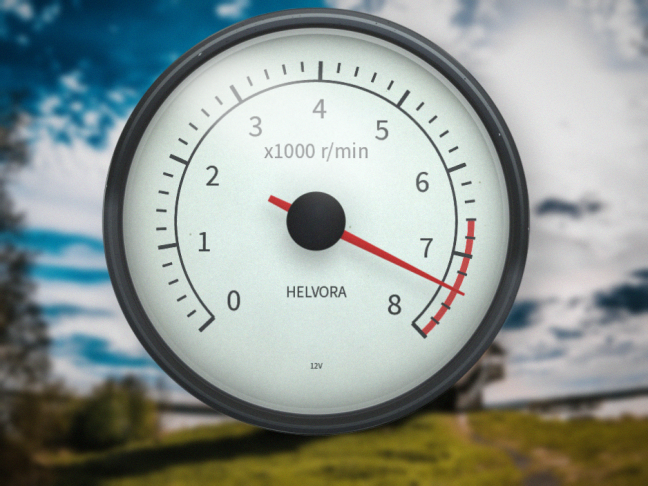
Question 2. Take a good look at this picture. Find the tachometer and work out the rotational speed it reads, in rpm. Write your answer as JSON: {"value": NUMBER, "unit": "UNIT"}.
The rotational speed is {"value": 7400, "unit": "rpm"}
